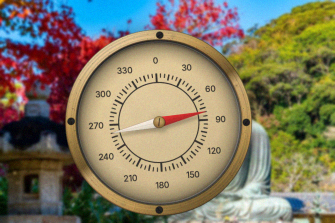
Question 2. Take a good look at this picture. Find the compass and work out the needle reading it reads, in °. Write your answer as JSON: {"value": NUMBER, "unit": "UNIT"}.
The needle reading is {"value": 80, "unit": "°"}
